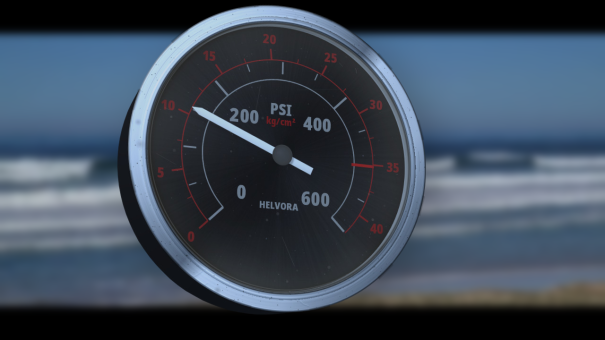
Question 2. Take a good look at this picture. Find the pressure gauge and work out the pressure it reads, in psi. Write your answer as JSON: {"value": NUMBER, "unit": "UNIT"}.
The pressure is {"value": 150, "unit": "psi"}
